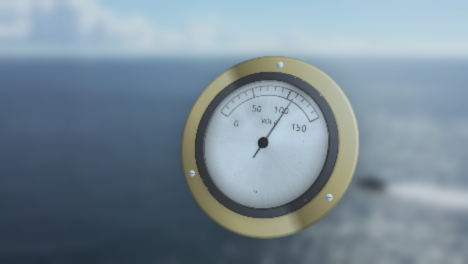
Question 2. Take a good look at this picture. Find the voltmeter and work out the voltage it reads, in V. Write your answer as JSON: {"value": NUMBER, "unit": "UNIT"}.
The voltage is {"value": 110, "unit": "V"}
